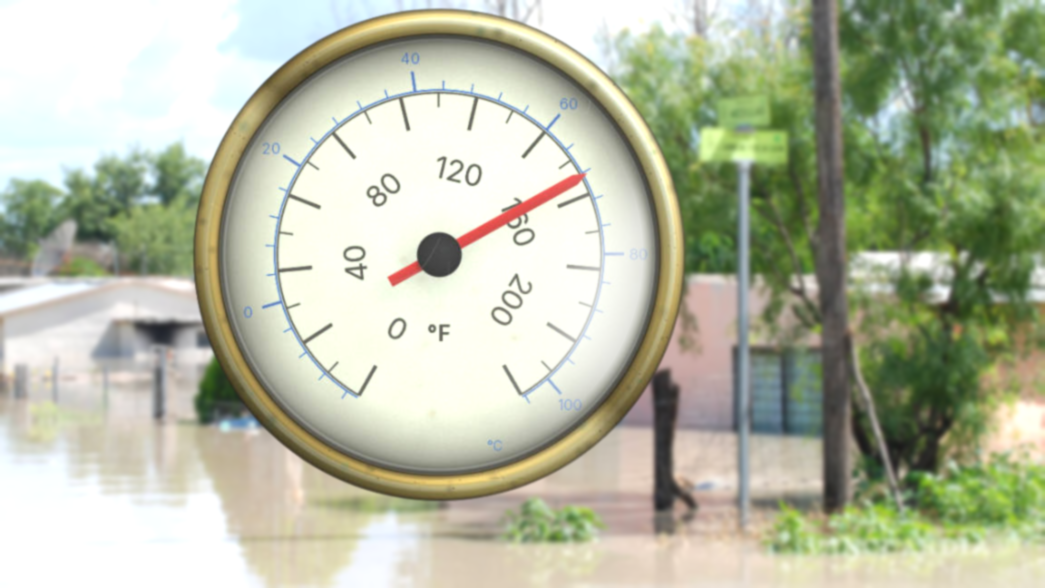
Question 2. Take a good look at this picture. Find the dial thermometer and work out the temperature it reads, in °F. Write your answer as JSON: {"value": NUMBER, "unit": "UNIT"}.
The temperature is {"value": 155, "unit": "°F"}
